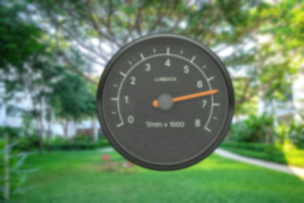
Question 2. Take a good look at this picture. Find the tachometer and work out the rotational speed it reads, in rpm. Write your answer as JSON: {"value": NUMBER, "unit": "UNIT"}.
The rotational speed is {"value": 6500, "unit": "rpm"}
